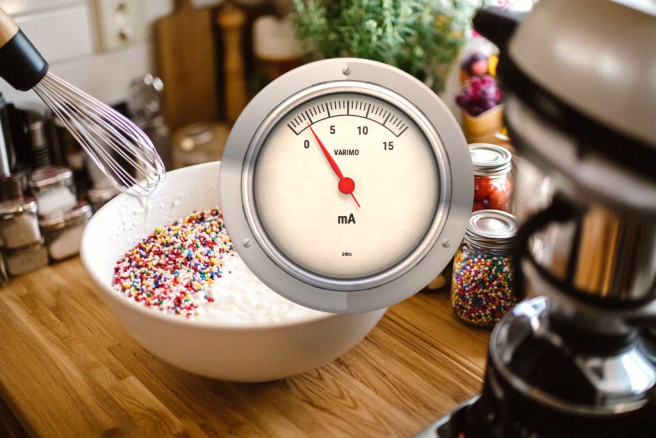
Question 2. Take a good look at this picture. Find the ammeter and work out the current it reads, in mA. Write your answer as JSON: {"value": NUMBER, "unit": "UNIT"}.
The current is {"value": 2, "unit": "mA"}
